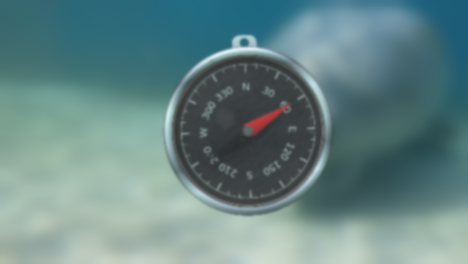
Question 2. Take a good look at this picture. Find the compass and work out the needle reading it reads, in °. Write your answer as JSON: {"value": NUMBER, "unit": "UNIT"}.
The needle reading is {"value": 60, "unit": "°"}
